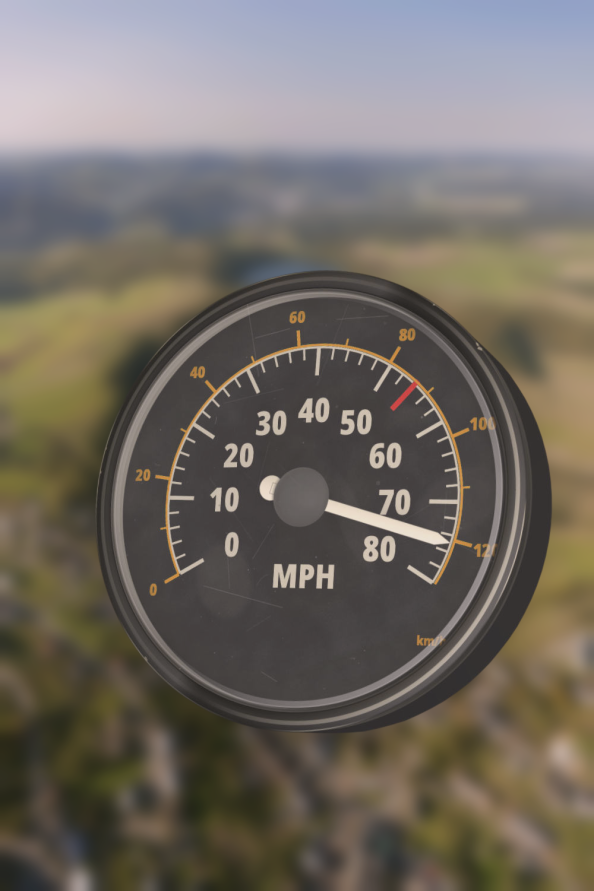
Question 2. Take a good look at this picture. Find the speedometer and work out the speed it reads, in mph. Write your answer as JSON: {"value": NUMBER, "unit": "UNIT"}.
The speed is {"value": 75, "unit": "mph"}
